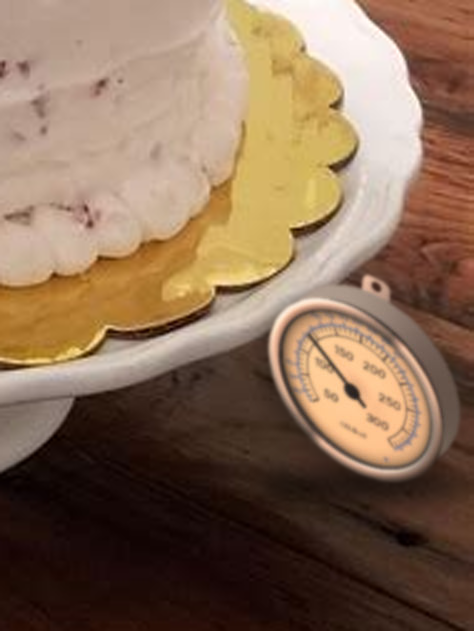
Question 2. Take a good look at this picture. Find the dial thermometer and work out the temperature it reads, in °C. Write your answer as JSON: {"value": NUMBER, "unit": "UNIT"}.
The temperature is {"value": 125, "unit": "°C"}
